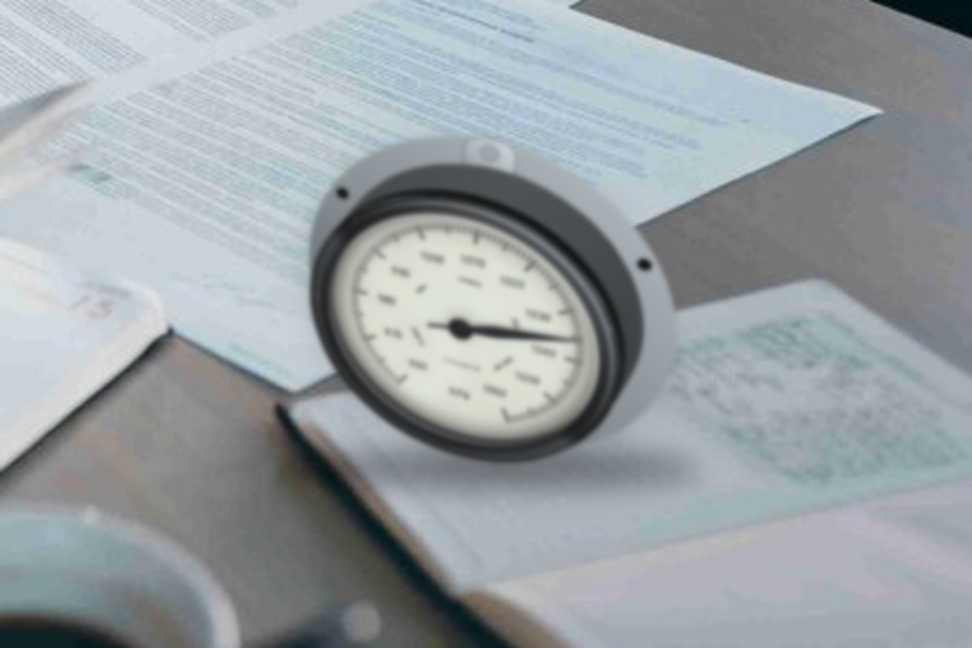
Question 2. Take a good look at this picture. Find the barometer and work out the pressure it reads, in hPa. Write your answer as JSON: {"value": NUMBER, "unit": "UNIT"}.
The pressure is {"value": 1035, "unit": "hPa"}
